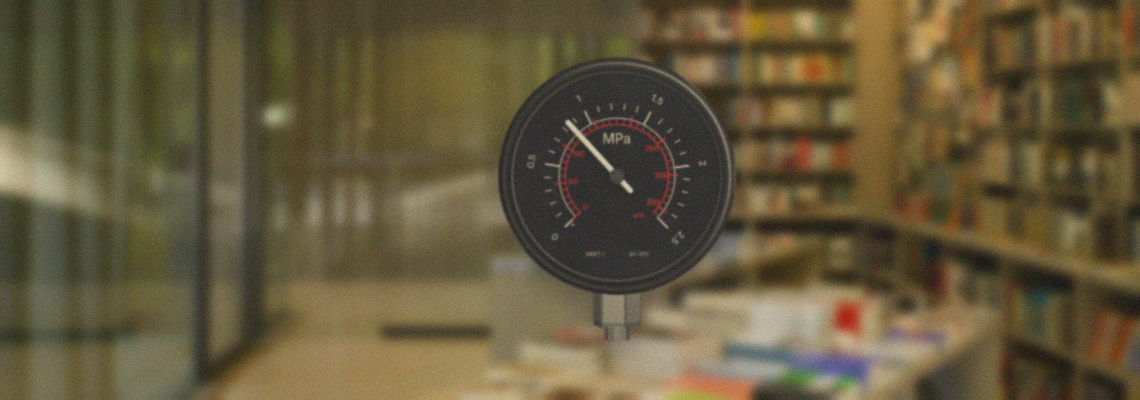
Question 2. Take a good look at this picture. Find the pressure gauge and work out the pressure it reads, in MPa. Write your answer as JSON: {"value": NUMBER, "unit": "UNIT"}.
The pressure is {"value": 0.85, "unit": "MPa"}
